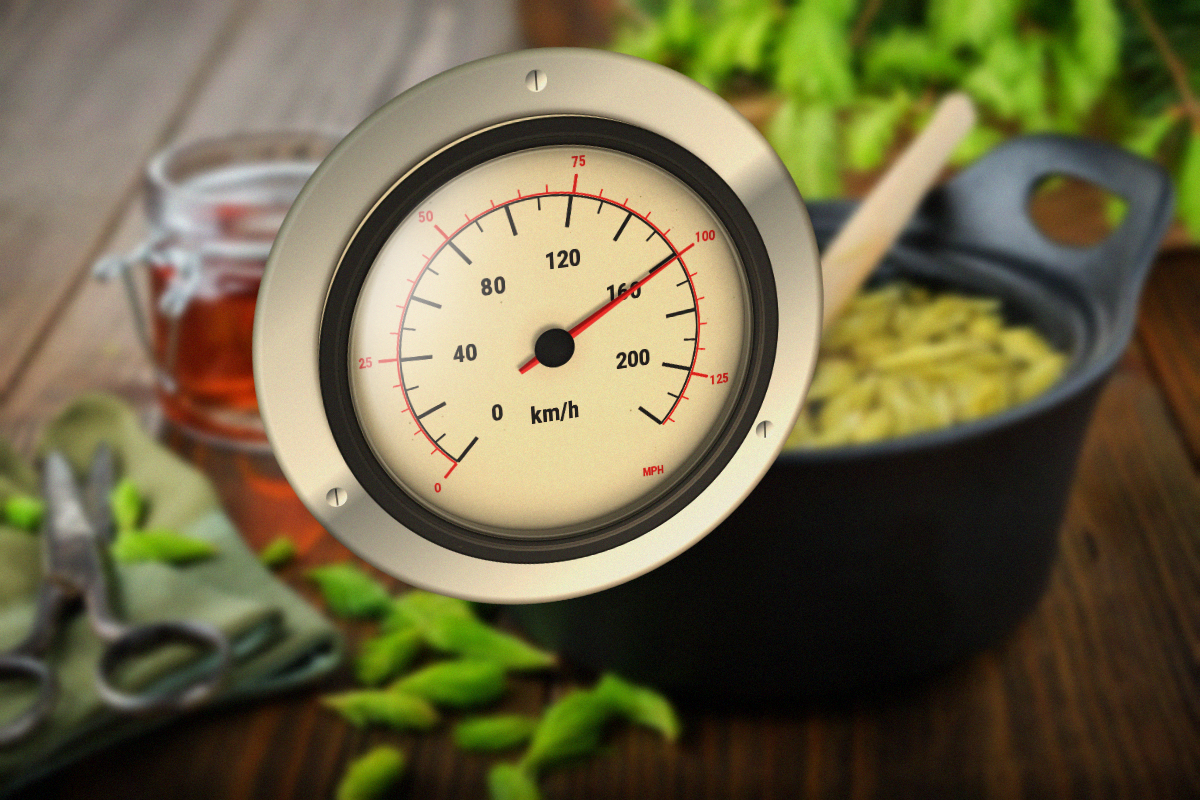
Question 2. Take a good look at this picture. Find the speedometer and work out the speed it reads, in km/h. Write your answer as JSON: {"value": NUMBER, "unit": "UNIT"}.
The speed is {"value": 160, "unit": "km/h"}
